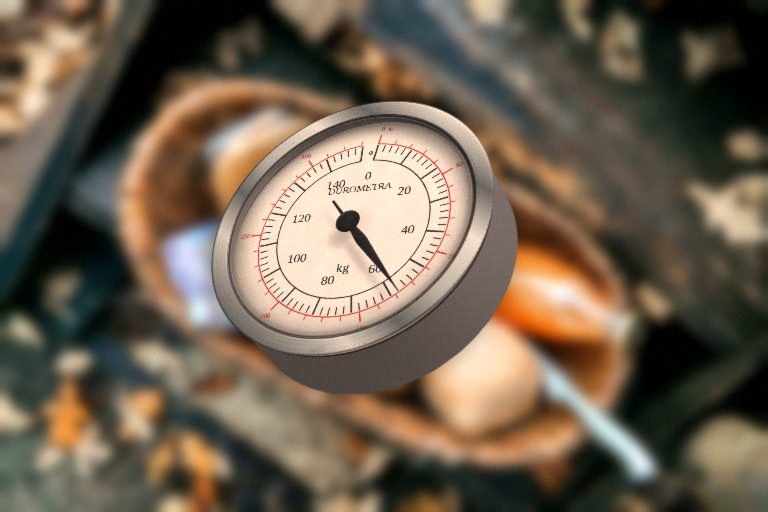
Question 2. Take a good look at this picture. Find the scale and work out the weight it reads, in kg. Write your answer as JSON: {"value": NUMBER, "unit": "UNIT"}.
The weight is {"value": 58, "unit": "kg"}
